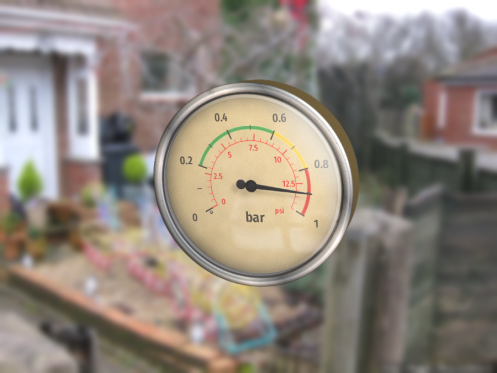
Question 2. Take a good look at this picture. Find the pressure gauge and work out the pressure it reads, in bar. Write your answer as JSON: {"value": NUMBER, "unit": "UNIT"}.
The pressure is {"value": 0.9, "unit": "bar"}
